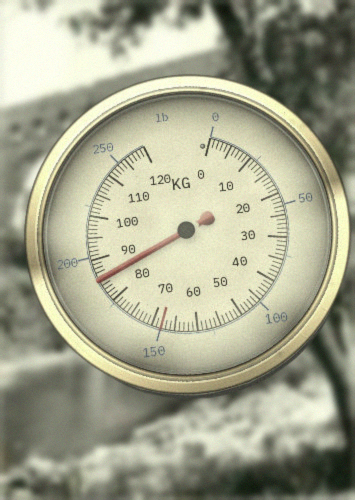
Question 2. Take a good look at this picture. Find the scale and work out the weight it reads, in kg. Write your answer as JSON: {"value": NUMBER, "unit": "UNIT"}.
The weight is {"value": 85, "unit": "kg"}
